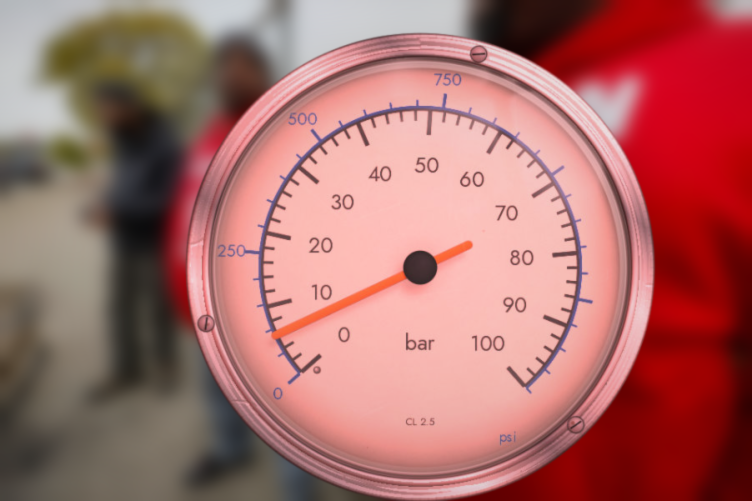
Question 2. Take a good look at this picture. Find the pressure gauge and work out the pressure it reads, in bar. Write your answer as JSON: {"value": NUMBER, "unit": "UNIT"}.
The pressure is {"value": 6, "unit": "bar"}
